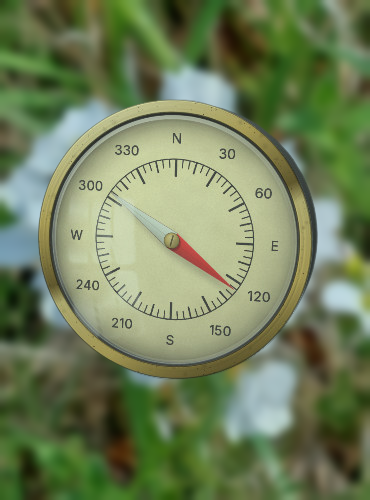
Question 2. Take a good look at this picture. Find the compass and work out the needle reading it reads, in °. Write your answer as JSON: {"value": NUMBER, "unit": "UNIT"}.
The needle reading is {"value": 125, "unit": "°"}
